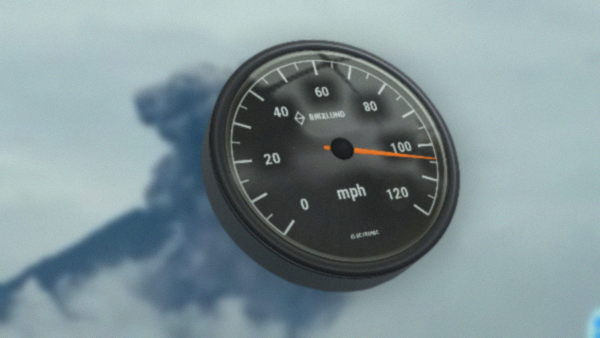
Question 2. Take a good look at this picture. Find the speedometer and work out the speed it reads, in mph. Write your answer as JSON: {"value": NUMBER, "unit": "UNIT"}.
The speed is {"value": 105, "unit": "mph"}
